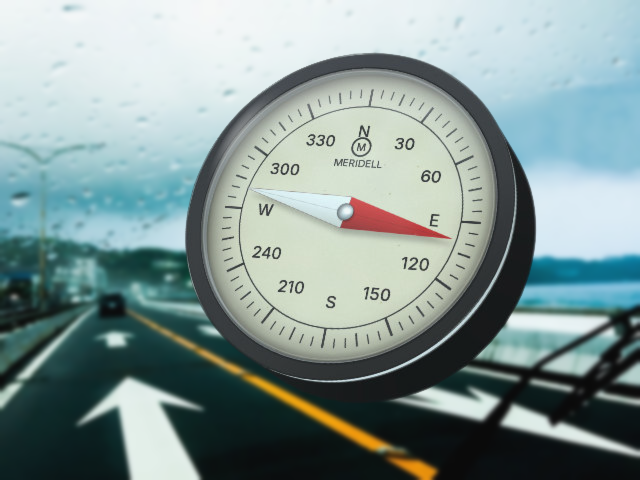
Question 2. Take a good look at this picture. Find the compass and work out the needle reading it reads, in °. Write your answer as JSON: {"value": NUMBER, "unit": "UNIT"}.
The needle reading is {"value": 100, "unit": "°"}
